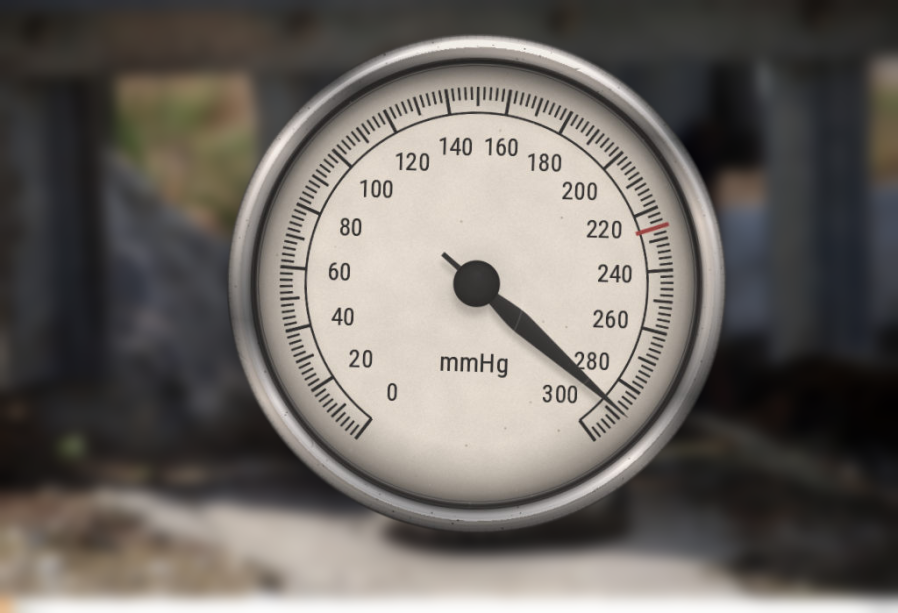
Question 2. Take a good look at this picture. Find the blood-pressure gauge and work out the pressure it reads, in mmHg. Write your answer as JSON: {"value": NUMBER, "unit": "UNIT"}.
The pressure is {"value": 288, "unit": "mmHg"}
